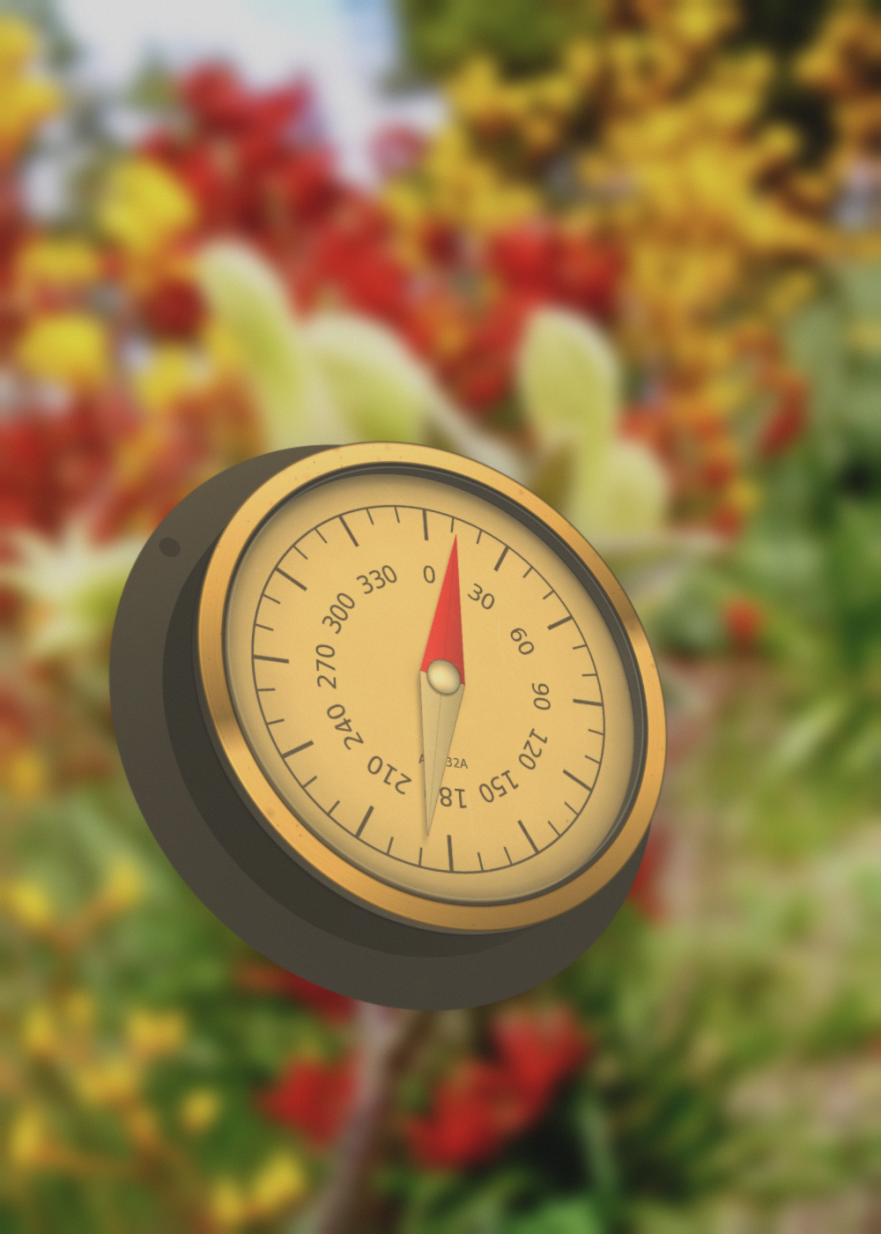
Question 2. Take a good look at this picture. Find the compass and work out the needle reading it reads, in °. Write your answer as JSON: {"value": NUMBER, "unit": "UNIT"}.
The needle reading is {"value": 10, "unit": "°"}
